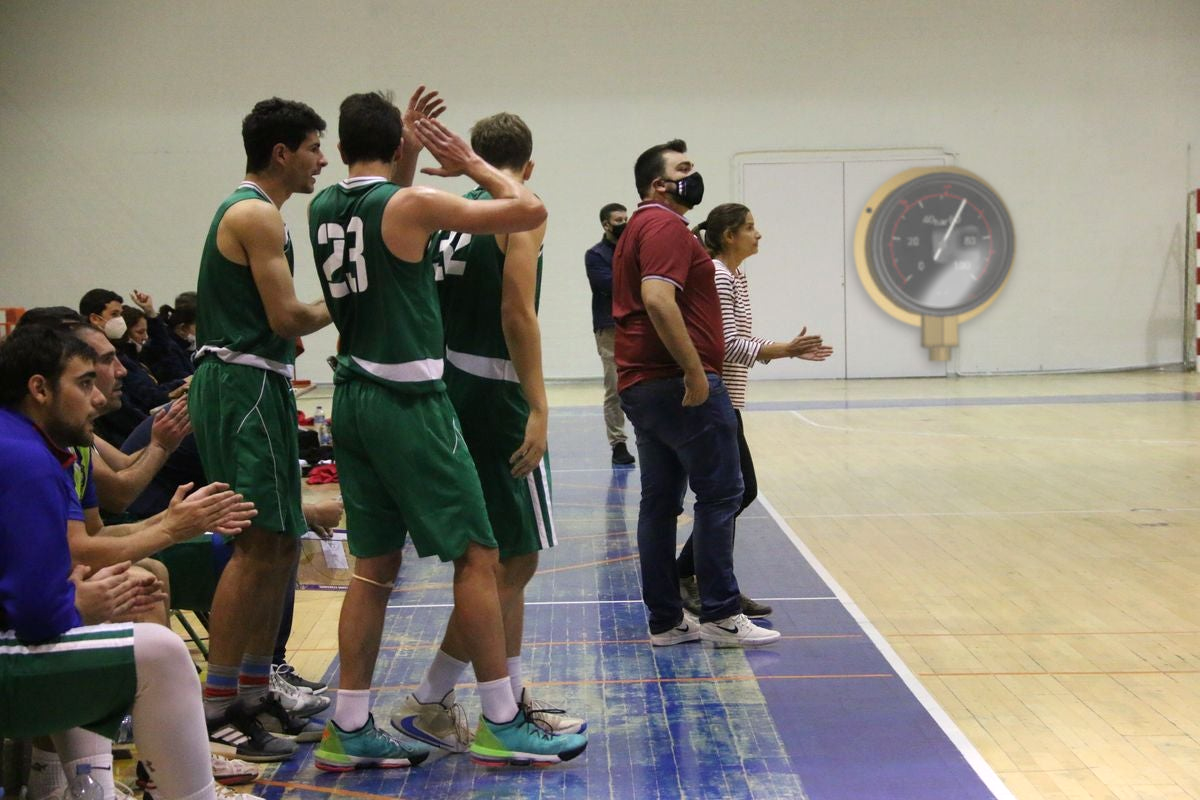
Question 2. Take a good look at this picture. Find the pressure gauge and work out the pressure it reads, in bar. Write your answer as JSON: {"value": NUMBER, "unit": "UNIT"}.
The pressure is {"value": 60, "unit": "bar"}
